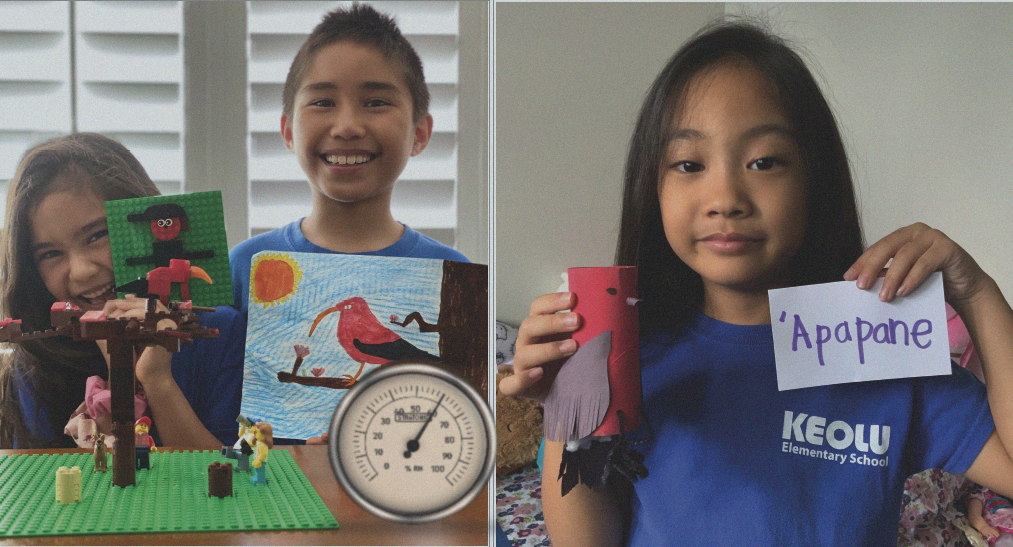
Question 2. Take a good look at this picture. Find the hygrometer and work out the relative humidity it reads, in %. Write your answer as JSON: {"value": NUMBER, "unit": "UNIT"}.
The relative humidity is {"value": 60, "unit": "%"}
